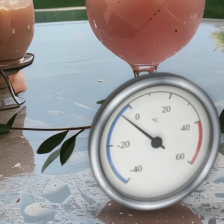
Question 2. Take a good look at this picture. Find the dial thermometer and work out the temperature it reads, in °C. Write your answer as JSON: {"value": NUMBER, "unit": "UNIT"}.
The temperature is {"value": -5, "unit": "°C"}
